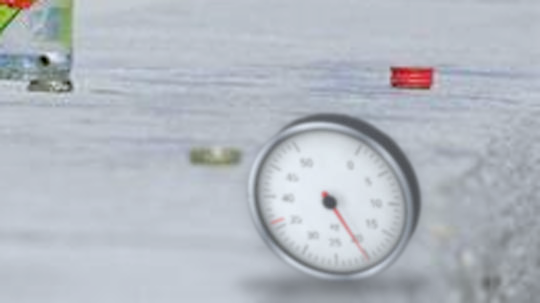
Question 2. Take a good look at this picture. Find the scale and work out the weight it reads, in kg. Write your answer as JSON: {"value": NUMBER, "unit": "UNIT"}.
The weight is {"value": 20, "unit": "kg"}
